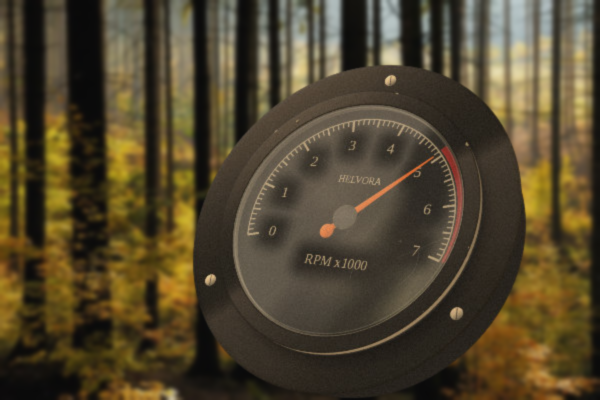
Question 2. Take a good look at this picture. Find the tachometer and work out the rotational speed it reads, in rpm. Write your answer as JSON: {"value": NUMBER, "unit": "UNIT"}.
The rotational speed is {"value": 5000, "unit": "rpm"}
